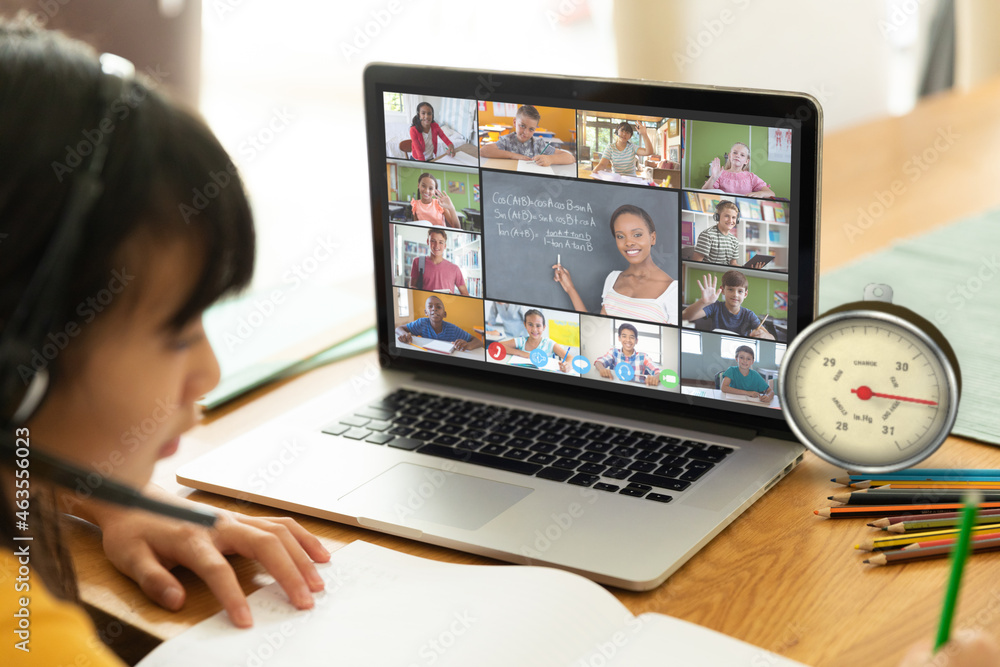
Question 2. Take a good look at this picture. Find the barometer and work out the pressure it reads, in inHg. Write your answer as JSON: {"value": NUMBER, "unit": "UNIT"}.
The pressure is {"value": 30.45, "unit": "inHg"}
